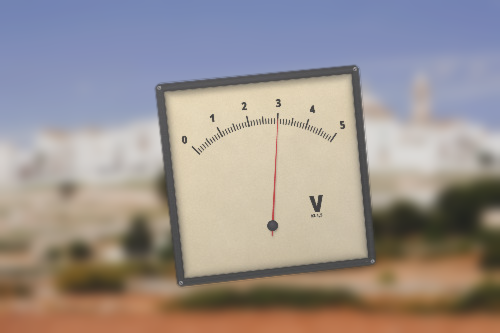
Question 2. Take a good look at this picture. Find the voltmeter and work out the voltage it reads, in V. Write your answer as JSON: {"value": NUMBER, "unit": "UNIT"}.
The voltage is {"value": 3, "unit": "V"}
